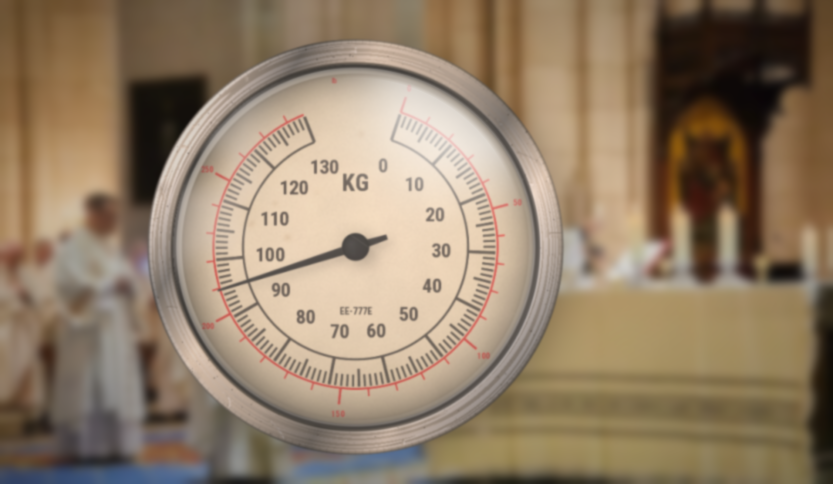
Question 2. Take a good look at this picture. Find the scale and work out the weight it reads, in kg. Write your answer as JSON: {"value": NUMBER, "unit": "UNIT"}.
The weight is {"value": 95, "unit": "kg"}
